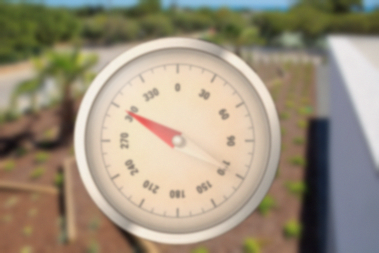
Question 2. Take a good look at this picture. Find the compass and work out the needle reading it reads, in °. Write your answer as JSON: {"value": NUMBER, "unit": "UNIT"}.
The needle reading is {"value": 300, "unit": "°"}
